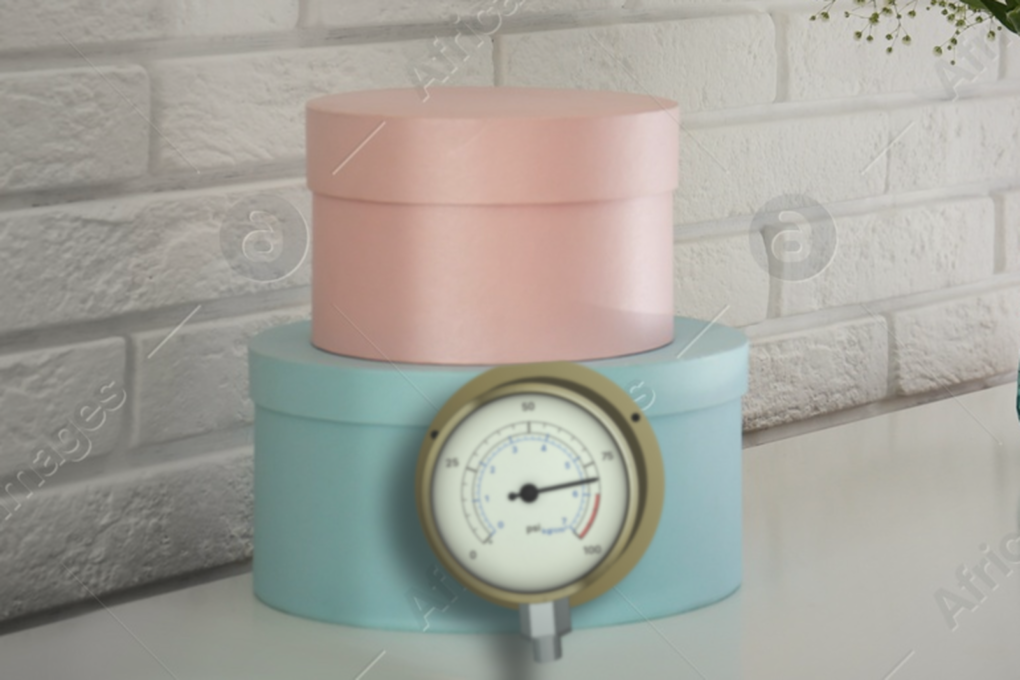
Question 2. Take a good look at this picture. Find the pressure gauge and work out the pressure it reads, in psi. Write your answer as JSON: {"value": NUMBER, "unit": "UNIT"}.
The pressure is {"value": 80, "unit": "psi"}
